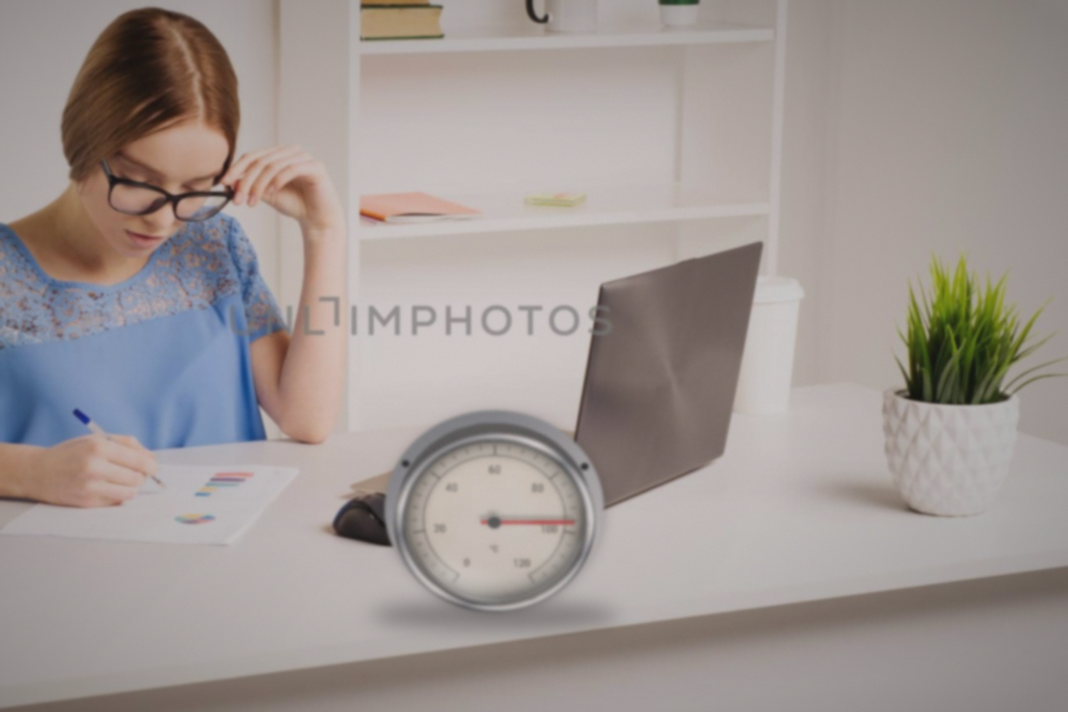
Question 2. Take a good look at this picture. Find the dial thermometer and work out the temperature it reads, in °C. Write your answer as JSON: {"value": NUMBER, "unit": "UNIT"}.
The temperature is {"value": 96, "unit": "°C"}
